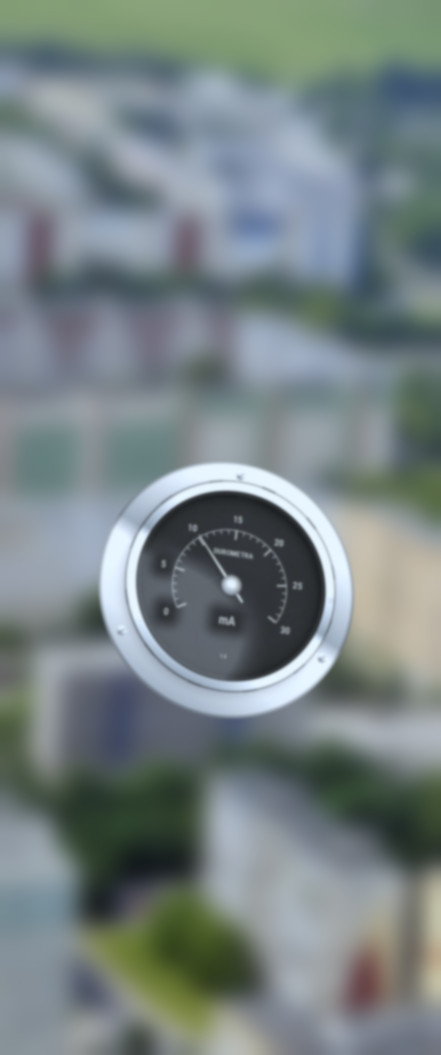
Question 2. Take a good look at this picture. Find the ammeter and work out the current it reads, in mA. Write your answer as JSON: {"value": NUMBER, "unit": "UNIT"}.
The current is {"value": 10, "unit": "mA"}
